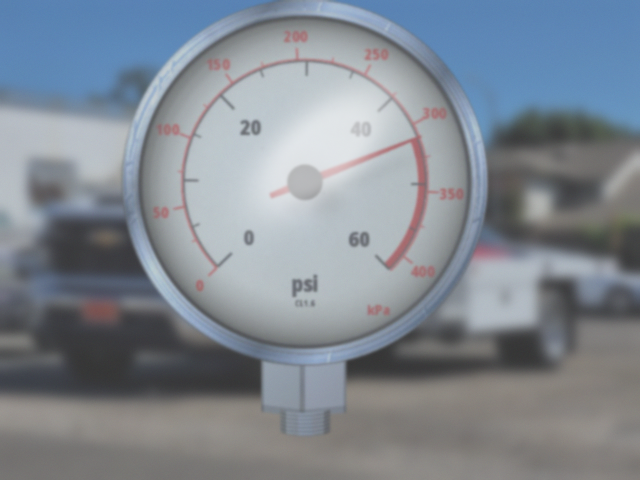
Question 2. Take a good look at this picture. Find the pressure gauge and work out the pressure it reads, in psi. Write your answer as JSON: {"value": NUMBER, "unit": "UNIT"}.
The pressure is {"value": 45, "unit": "psi"}
